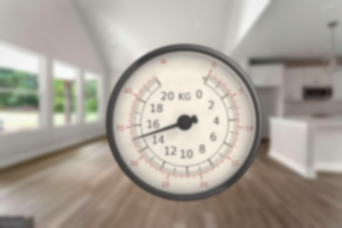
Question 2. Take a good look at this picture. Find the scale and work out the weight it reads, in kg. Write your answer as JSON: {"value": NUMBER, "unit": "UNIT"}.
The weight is {"value": 15, "unit": "kg"}
